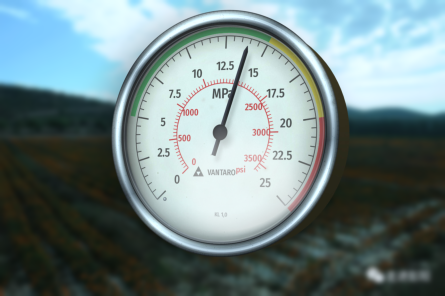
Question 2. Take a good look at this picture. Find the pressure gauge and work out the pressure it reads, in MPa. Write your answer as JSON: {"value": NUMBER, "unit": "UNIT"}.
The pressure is {"value": 14, "unit": "MPa"}
